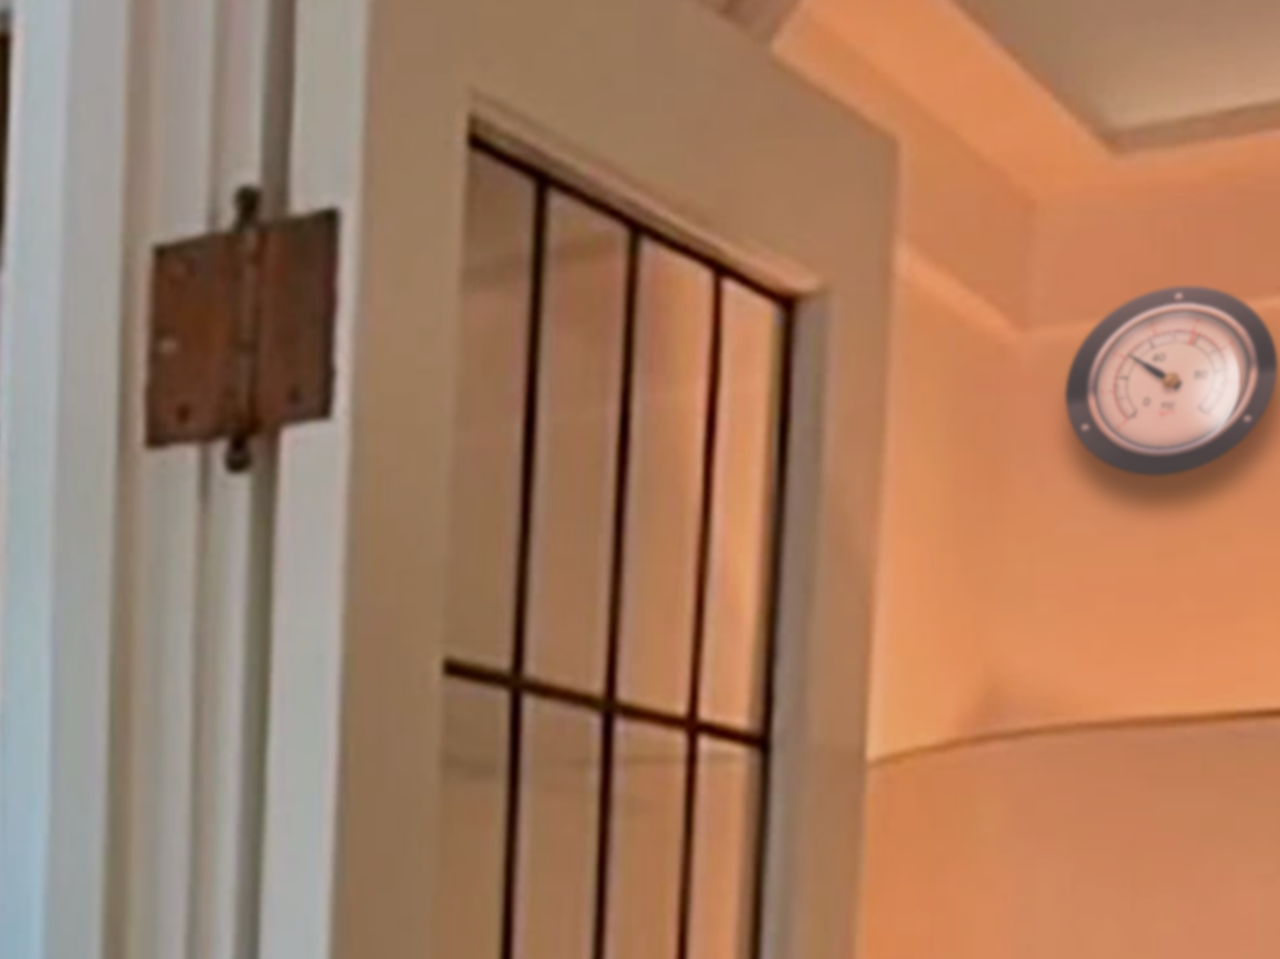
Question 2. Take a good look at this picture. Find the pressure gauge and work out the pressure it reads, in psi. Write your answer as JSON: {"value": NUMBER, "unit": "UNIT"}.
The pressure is {"value": 30, "unit": "psi"}
